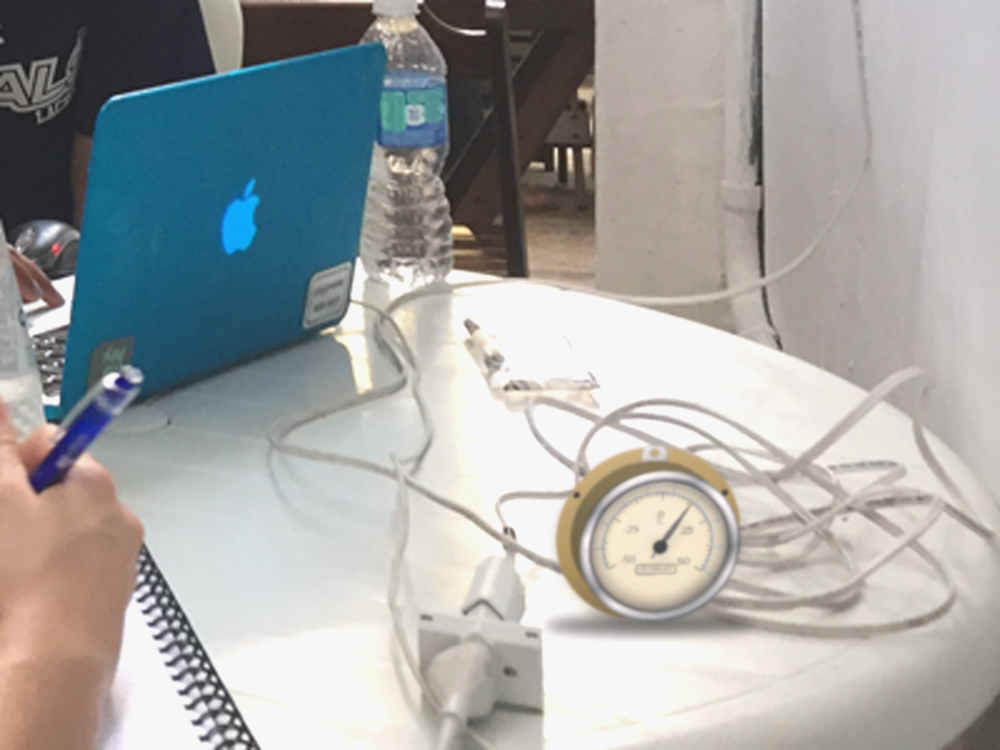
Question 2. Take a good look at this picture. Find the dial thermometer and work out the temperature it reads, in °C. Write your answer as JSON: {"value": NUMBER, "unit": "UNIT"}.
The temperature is {"value": 12.5, "unit": "°C"}
